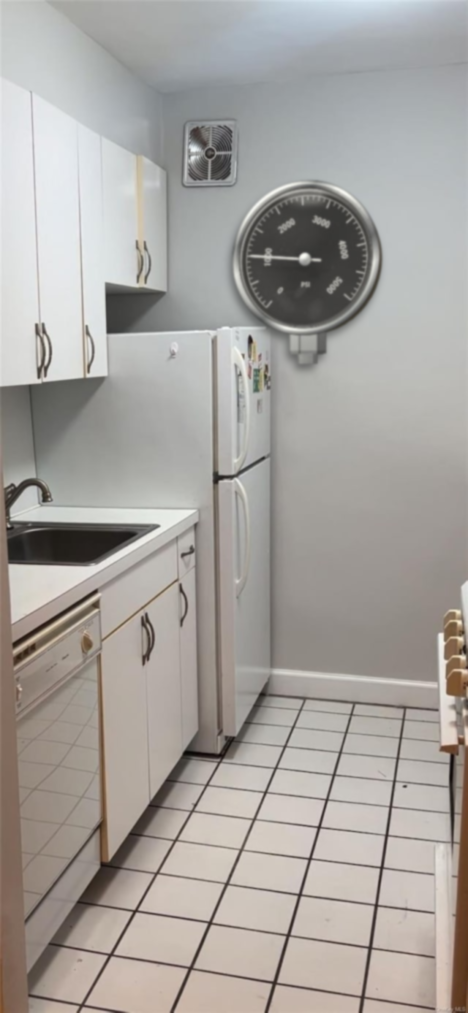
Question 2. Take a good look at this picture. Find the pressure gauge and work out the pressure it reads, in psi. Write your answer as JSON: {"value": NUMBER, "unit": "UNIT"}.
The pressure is {"value": 1000, "unit": "psi"}
